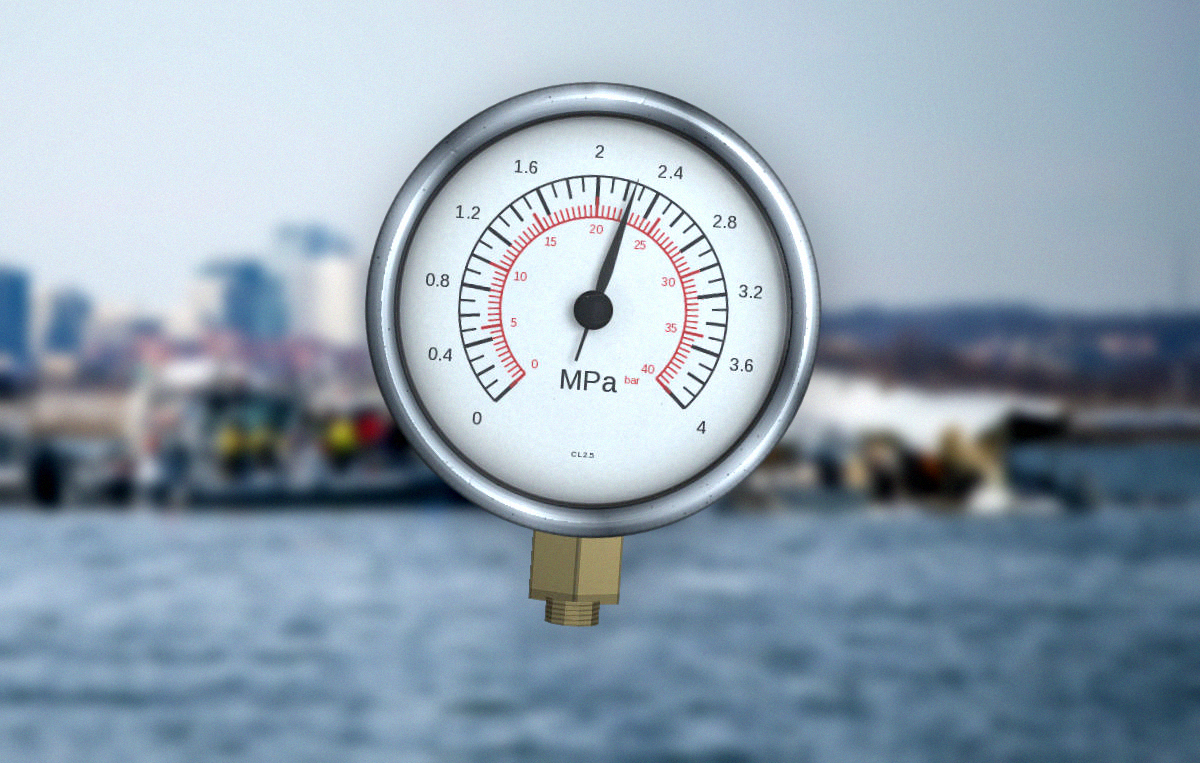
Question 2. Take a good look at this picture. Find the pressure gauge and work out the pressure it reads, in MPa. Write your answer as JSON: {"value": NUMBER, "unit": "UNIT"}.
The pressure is {"value": 2.25, "unit": "MPa"}
